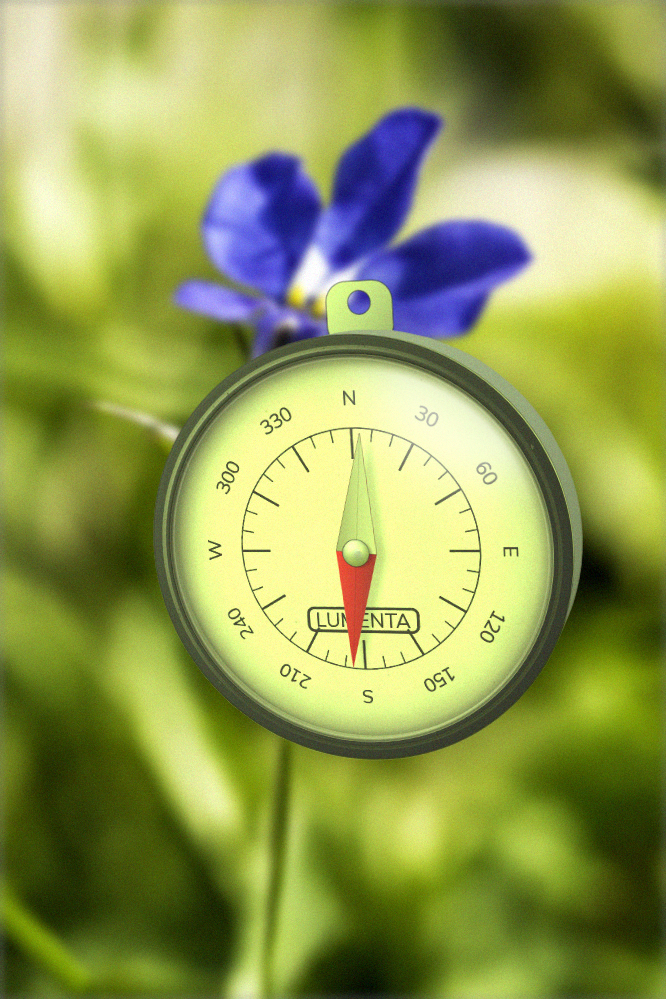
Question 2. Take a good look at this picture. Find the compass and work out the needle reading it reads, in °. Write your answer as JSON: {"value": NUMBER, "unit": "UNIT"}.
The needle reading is {"value": 185, "unit": "°"}
